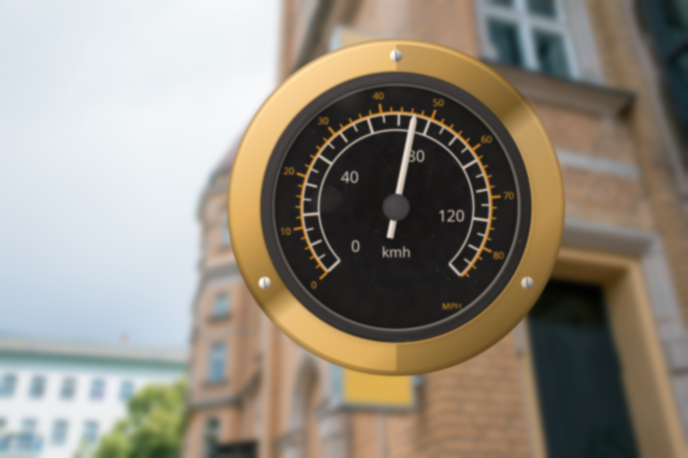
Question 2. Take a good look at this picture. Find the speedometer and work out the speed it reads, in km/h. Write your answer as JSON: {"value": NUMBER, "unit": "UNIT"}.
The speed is {"value": 75, "unit": "km/h"}
